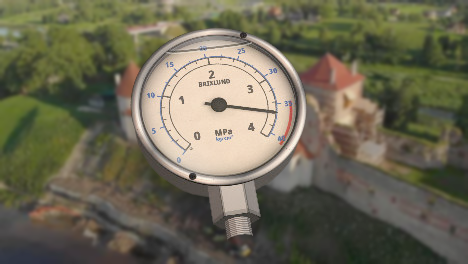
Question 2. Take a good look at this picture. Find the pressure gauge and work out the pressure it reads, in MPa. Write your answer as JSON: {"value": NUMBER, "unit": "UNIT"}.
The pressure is {"value": 3.6, "unit": "MPa"}
